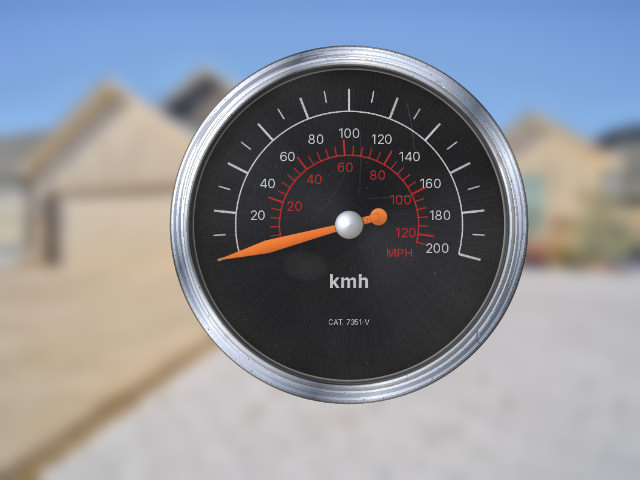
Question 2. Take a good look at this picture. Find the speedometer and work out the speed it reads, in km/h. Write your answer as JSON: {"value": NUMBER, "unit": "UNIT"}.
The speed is {"value": 0, "unit": "km/h"}
